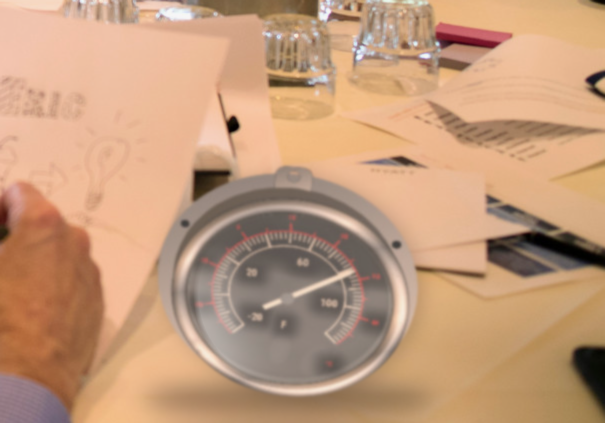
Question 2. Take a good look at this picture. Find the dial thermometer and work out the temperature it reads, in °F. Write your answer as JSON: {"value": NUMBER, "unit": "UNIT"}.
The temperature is {"value": 80, "unit": "°F"}
